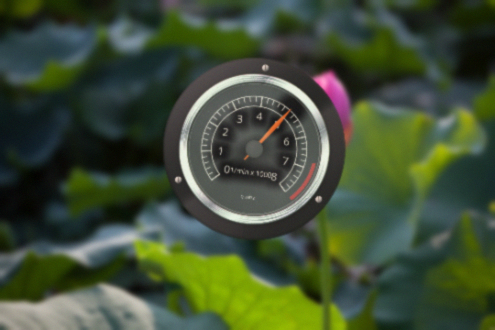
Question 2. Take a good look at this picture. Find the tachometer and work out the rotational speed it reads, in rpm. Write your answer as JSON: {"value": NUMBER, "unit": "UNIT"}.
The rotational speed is {"value": 5000, "unit": "rpm"}
